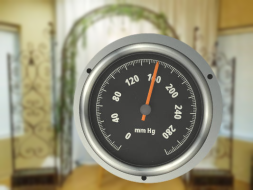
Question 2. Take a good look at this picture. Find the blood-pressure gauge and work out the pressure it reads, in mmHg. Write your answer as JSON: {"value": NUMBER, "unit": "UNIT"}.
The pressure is {"value": 160, "unit": "mmHg"}
